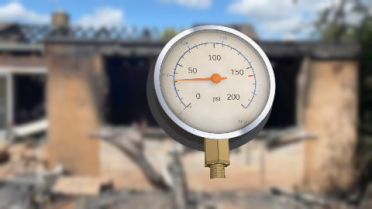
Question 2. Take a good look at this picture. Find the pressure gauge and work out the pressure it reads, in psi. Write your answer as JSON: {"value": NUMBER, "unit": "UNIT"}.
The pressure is {"value": 30, "unit": "psi"}
